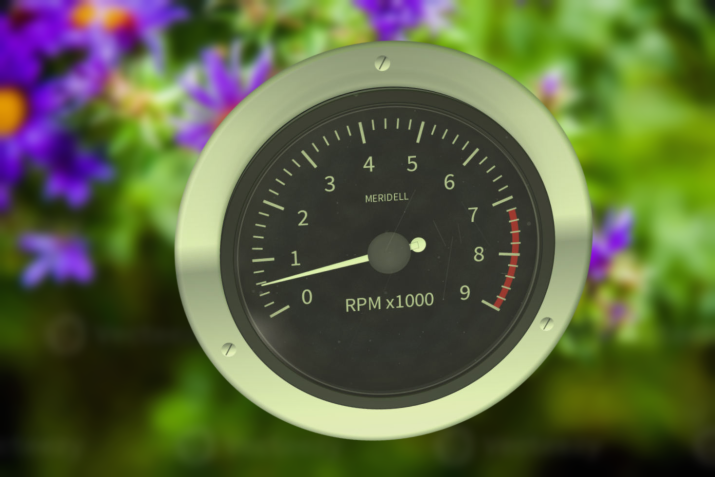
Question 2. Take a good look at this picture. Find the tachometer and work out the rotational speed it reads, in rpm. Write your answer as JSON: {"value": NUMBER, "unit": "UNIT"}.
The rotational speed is {"value": 600, "unit": "rpm"}
